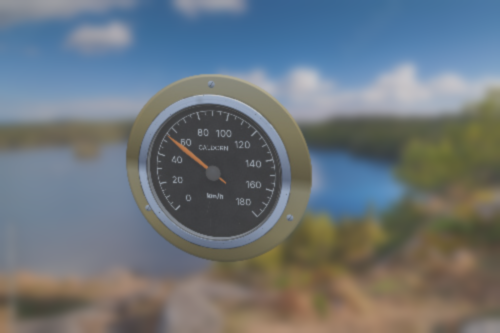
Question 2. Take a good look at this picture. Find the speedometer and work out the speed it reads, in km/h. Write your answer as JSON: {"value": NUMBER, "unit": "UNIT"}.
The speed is {"value": 55, "unit": "km/h"}
